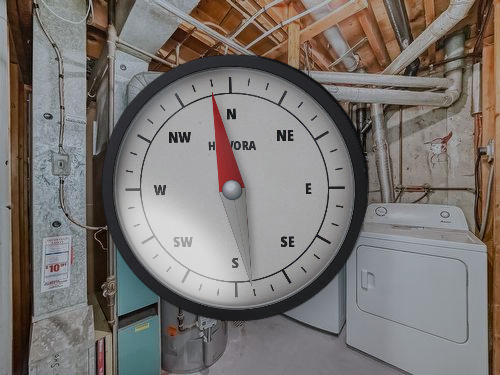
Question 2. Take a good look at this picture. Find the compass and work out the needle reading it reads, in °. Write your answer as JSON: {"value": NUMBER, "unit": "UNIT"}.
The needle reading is {"value": 350, "unit": "°"}
